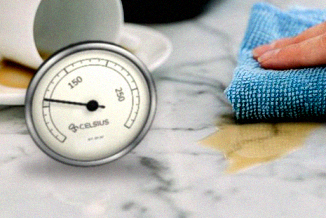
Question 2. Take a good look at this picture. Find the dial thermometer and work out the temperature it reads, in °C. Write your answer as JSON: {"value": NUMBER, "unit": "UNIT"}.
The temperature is {"value": 110, "unit": "°C"}
